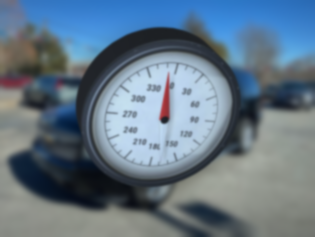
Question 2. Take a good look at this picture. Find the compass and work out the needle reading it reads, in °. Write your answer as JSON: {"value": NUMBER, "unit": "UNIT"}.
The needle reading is {"value": 350, "unit": "°"}
